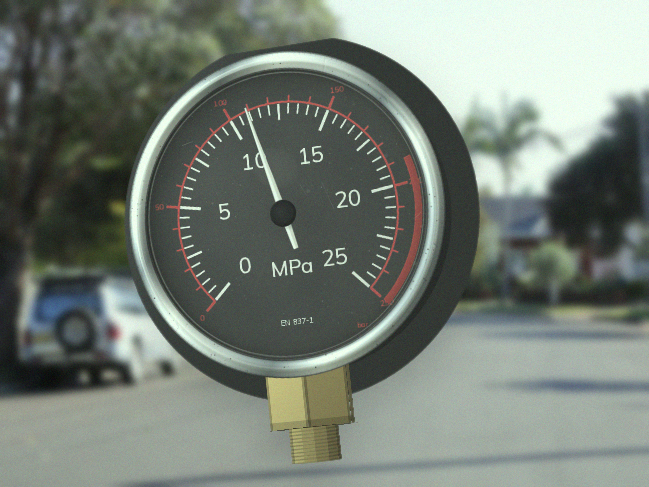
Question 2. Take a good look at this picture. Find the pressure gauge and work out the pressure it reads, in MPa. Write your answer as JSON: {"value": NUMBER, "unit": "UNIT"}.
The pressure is {"value": 11, "unit": "MPa"}
